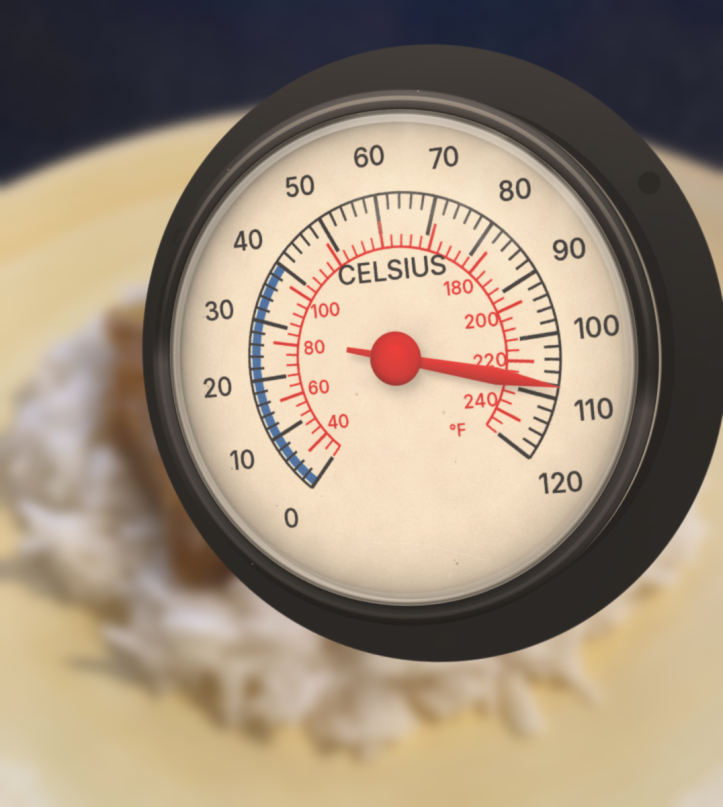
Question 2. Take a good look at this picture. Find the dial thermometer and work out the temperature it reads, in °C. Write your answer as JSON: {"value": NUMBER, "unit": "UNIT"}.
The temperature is {"value": 108, "unit": "°C"}
